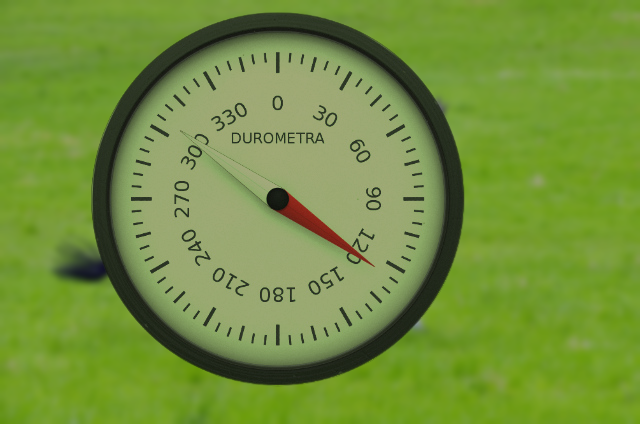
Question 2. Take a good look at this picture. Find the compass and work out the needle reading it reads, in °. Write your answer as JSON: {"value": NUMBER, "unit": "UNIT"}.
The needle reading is {"value": 125, "unit": "°"}
